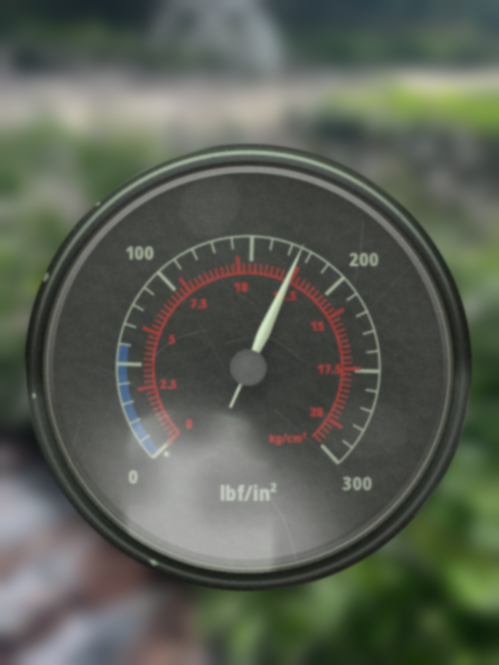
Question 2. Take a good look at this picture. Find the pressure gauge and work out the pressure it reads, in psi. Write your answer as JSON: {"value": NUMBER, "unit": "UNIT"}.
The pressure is {"value": 175, "unit": "psi"}
